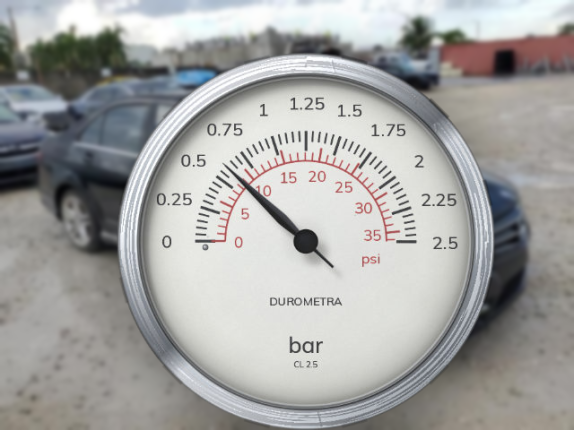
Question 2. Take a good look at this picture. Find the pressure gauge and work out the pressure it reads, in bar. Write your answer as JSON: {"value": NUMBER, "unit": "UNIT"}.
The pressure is {"value": 0.6, "unit": "bar"}
